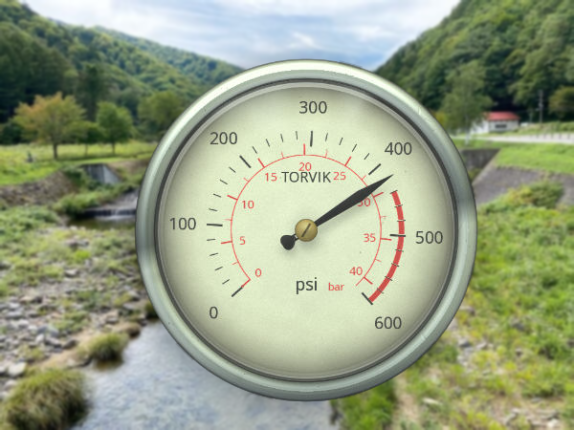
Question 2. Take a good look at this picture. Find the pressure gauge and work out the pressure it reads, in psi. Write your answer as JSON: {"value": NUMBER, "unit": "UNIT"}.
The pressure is {"value": 420, "unit": "psi"}
